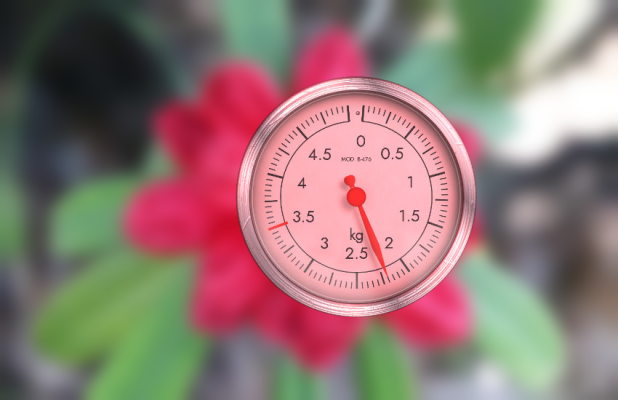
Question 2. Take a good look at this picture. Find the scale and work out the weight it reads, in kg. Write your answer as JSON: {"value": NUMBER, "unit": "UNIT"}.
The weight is {"value": 2.2, "unit": "kg"}
